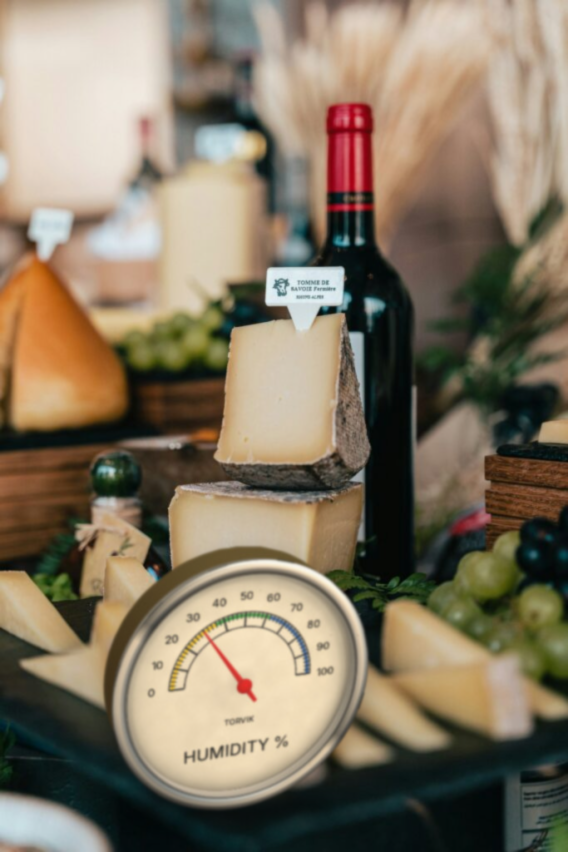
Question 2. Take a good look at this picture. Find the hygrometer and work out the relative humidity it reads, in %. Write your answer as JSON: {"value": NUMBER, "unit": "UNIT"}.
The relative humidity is {"value": 30, "unit": "%"}
